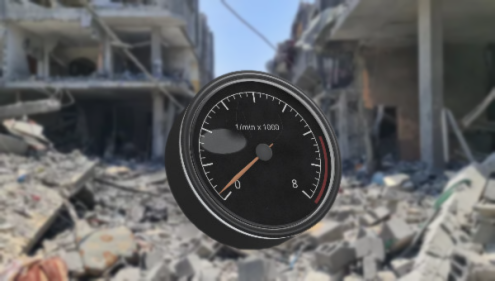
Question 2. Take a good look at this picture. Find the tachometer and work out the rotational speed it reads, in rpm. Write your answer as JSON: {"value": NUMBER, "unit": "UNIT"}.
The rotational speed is {"value": 200, "unit": "rpm"}
